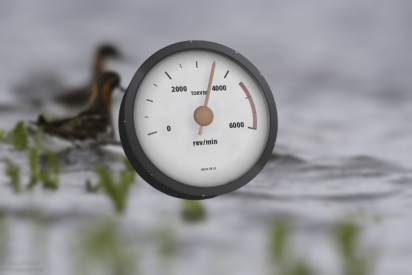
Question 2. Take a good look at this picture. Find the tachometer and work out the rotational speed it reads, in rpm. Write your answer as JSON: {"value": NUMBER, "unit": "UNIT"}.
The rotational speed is {"value": 3500, "unit": "rpm"}
